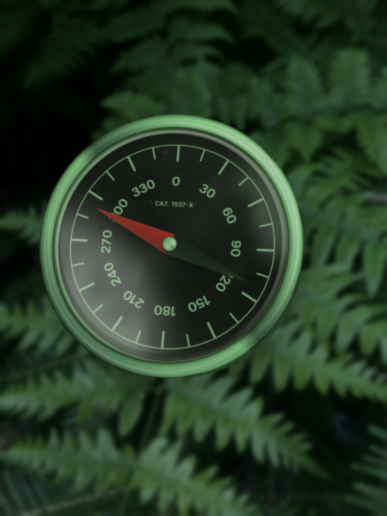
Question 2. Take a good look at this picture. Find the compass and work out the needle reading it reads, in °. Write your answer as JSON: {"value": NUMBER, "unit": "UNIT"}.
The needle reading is {"value": 292.5, "unit": "°"}
